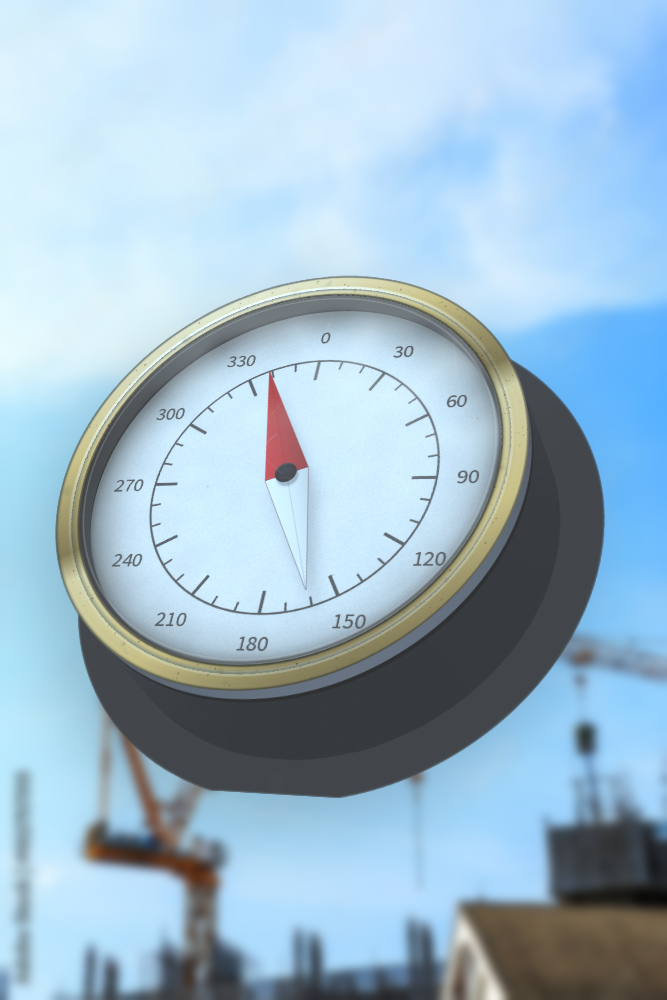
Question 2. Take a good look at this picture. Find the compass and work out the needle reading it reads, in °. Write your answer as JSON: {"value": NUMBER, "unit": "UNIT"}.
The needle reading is {"value": 340, "unit": "°"}
